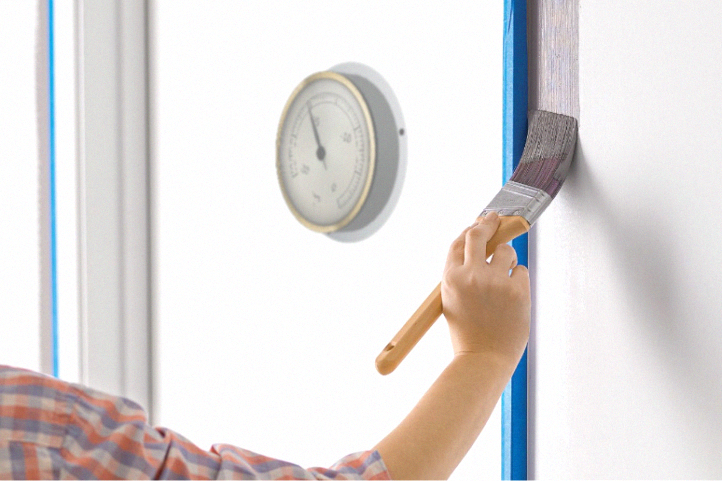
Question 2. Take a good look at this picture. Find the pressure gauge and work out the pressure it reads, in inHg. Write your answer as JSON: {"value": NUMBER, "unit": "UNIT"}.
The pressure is {"value": -20, "unit": "inHg"}
